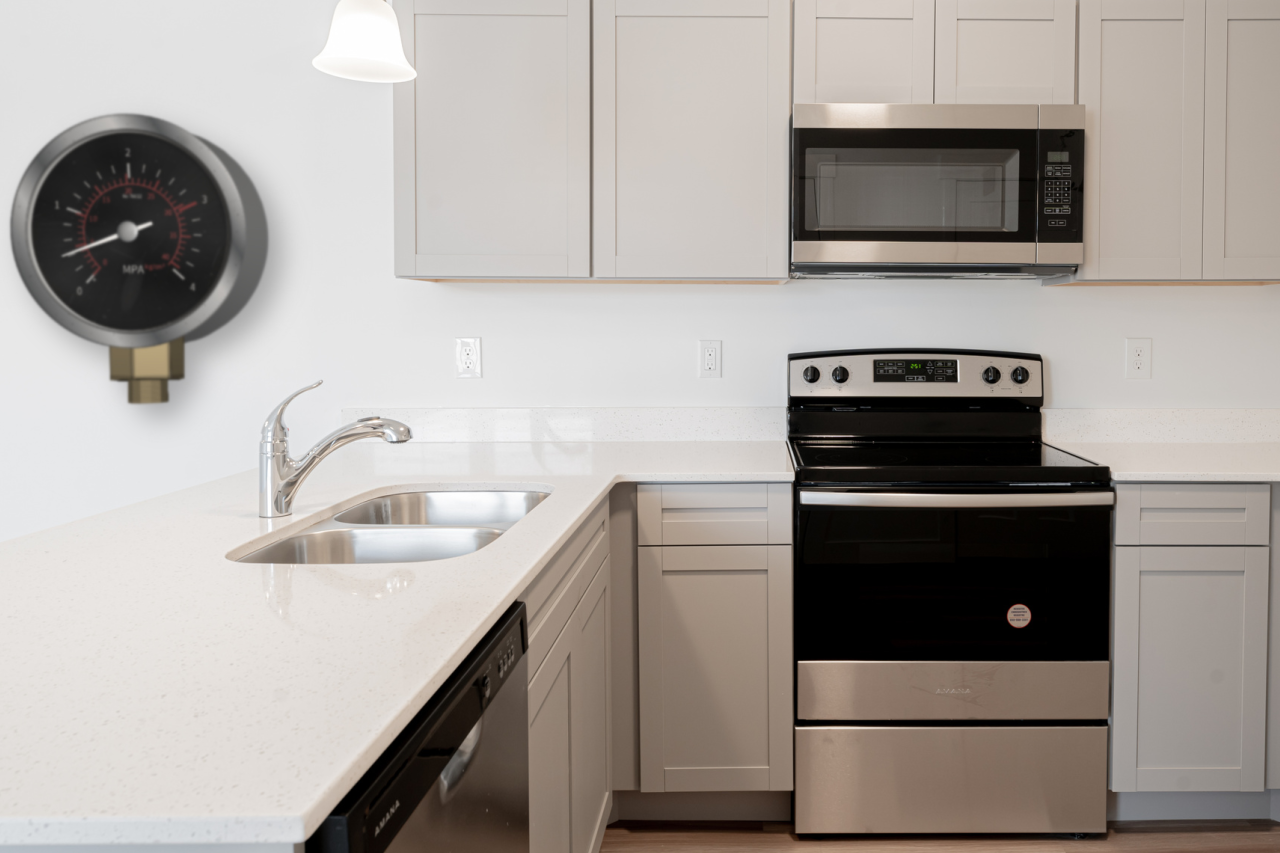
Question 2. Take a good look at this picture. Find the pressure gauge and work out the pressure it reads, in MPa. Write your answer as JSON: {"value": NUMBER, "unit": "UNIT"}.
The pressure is {"value": 0.4, "unit": "MPa"}
